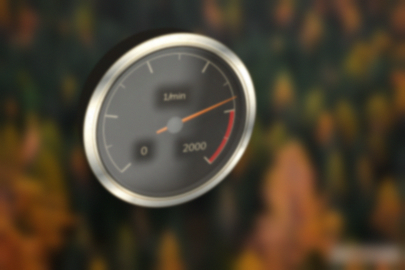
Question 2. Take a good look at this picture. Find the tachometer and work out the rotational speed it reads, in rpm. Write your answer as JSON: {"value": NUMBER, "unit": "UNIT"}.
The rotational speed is {"value": 1500, "unit": "rpm"}
